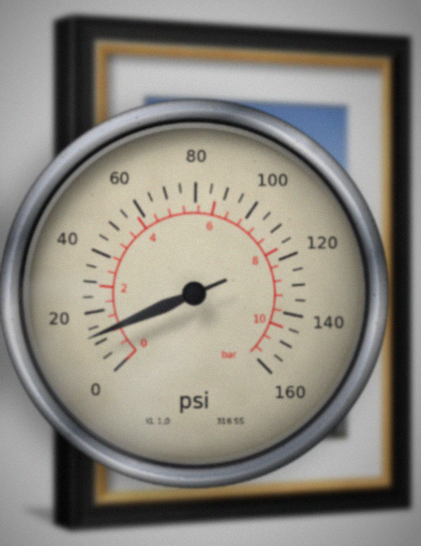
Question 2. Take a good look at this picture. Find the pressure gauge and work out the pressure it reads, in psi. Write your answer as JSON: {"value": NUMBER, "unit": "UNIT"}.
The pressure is {"value": 12.5, "unit": "psi"}
